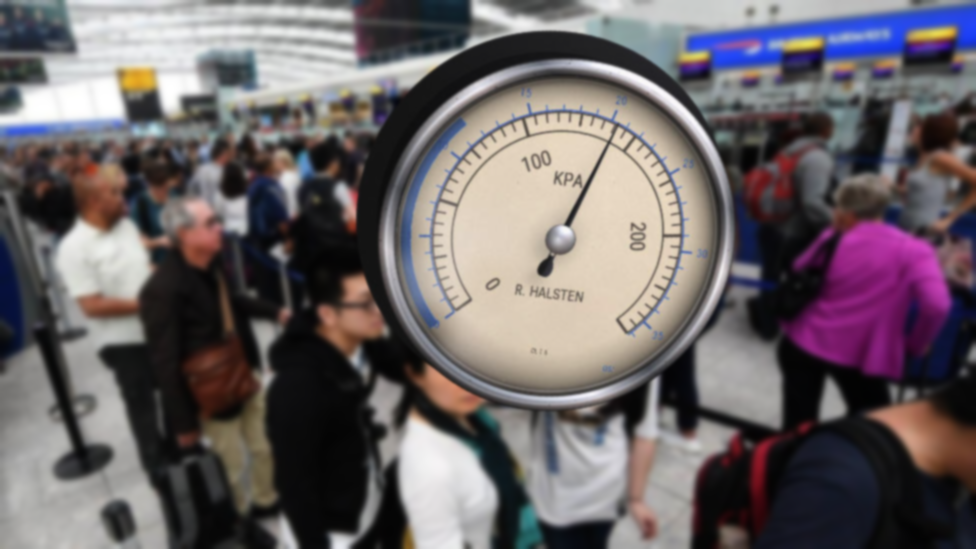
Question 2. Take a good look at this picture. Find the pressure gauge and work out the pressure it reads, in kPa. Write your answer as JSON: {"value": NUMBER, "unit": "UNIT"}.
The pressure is {"value": 140, "unit": "kPa"}
